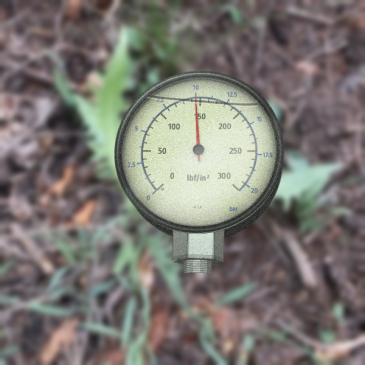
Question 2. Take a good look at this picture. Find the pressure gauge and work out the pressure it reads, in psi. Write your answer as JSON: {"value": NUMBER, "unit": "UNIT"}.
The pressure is {"value": 145, "unit": "psi"}
